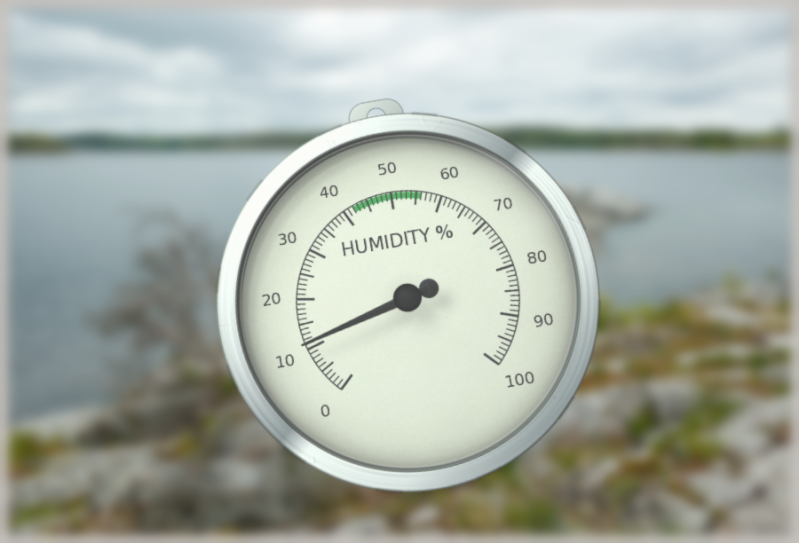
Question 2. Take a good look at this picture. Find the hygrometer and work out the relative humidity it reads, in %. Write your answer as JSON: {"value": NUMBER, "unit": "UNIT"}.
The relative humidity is {"value": 11, "unit": "%"}
